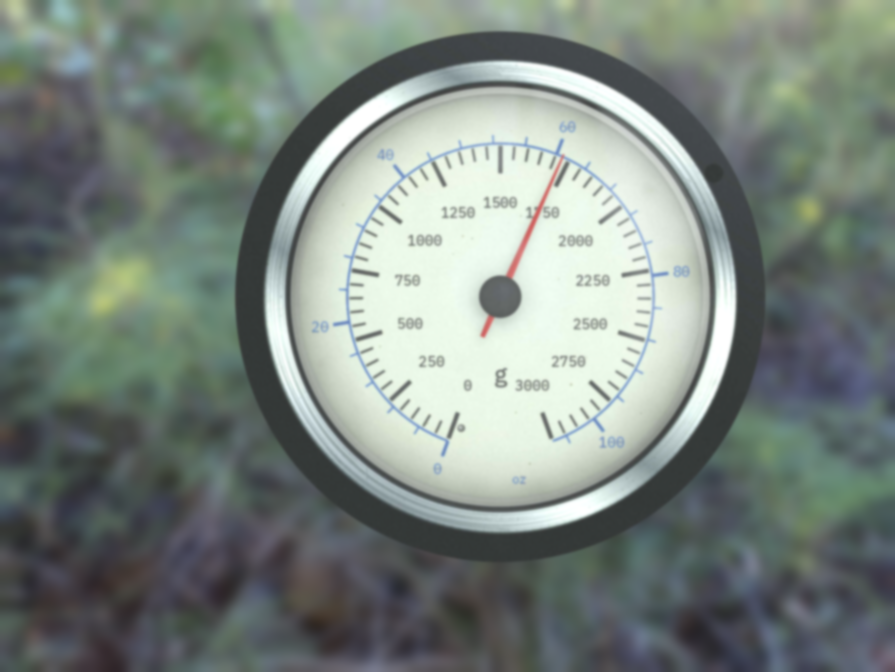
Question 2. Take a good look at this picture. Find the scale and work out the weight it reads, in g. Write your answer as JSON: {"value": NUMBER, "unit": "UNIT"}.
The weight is {"value": 1725, "unit": "g"}
